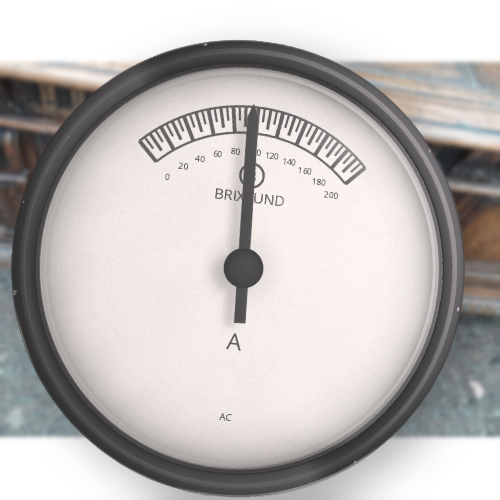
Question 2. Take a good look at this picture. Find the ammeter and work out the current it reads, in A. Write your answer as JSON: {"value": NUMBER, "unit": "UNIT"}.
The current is {"value": 95, "unit": "A"}
